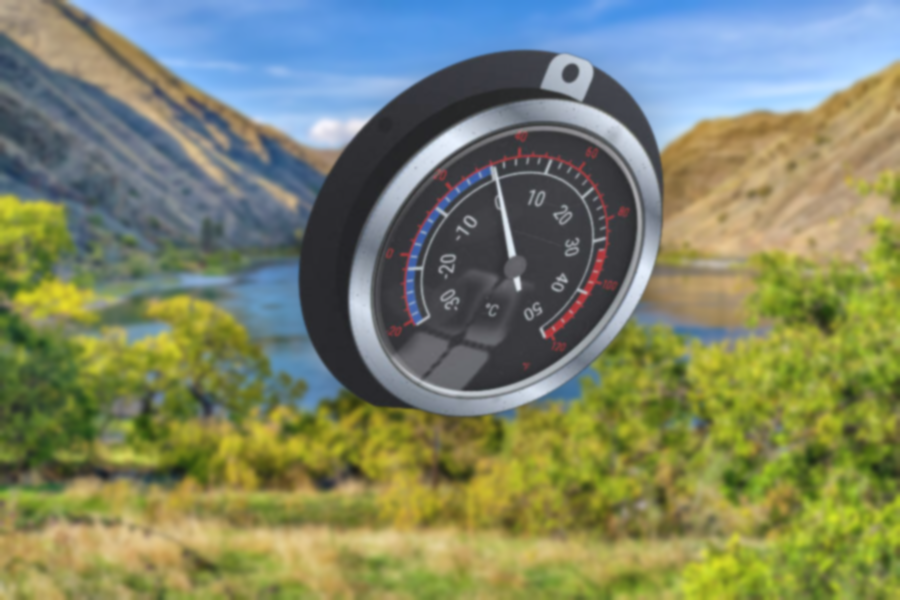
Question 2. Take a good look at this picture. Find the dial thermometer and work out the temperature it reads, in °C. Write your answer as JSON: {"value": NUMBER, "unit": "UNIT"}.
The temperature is {"value": 0, "unit": "°C"}
